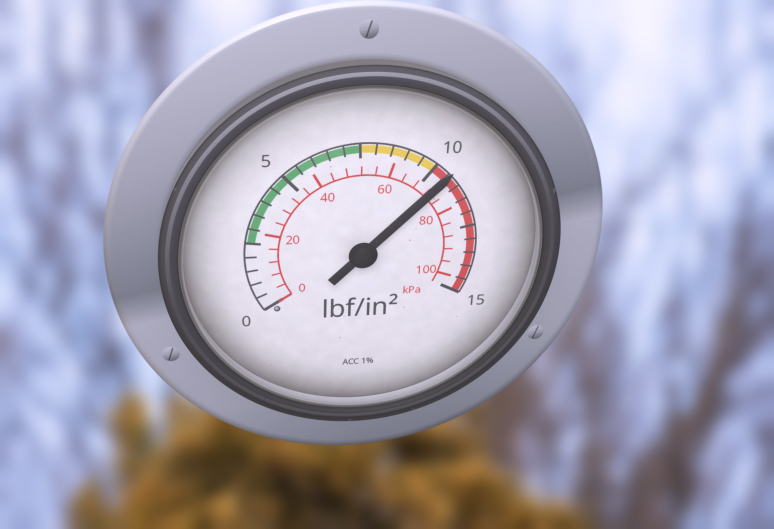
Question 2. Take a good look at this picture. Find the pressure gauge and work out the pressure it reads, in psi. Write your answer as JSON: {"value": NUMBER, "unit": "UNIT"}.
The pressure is {"value": 10.5, "unit": "psi"}
